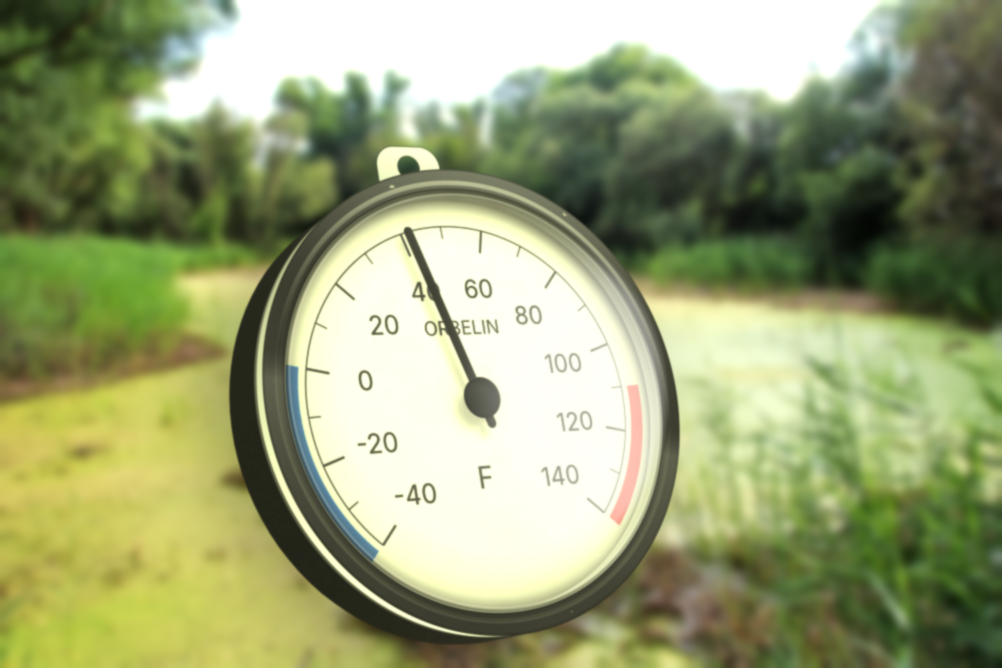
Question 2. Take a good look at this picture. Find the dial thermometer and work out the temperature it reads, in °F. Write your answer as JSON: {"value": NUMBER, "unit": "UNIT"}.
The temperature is {"value": 40, "unit": "°F"}
